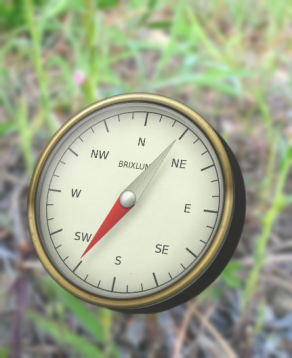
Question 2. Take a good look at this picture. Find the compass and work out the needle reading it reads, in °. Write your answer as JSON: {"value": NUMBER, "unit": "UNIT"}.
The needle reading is {"value": 210, "unit": "°"}
